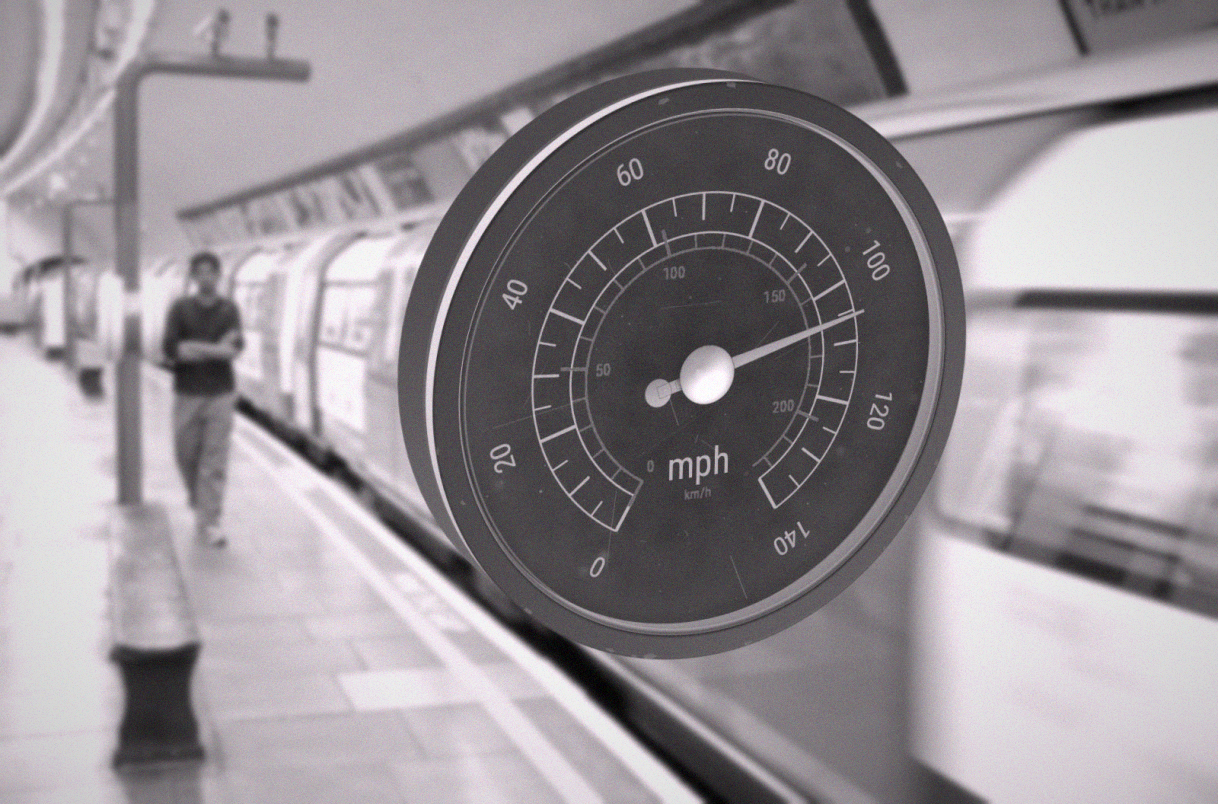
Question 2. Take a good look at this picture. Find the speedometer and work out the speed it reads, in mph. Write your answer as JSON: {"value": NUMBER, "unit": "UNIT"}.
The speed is {"value": 105, "unit": "mph"}
